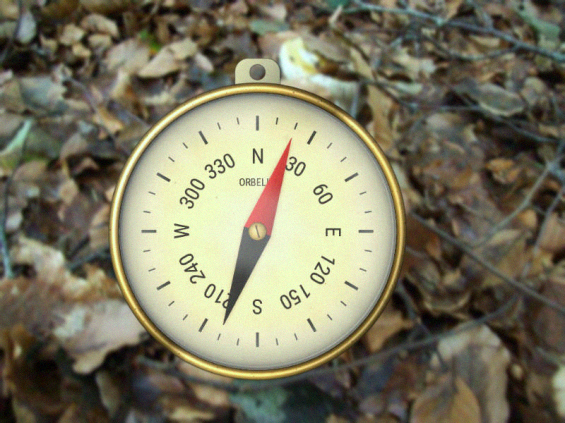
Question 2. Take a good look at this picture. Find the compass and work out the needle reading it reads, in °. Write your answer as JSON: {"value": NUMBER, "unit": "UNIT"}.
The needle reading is {"value": 20, "unit": "°"}
